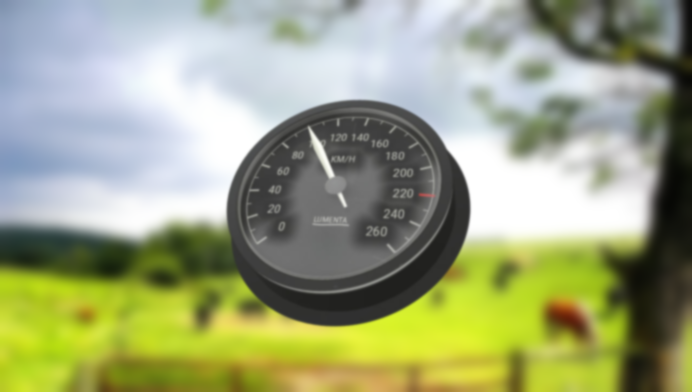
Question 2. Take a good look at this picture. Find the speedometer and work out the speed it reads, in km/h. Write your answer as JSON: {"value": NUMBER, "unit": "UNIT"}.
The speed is {"value": 100, "unit": "km/h"}
